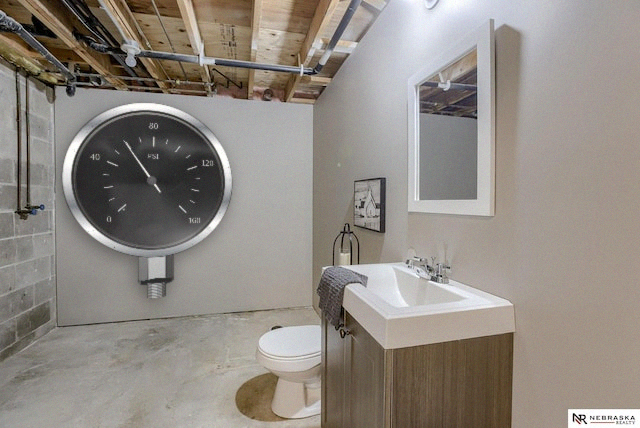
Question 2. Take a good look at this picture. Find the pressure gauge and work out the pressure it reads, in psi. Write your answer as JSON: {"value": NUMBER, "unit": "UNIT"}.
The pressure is {"value": 60, "unit": "psi"}
